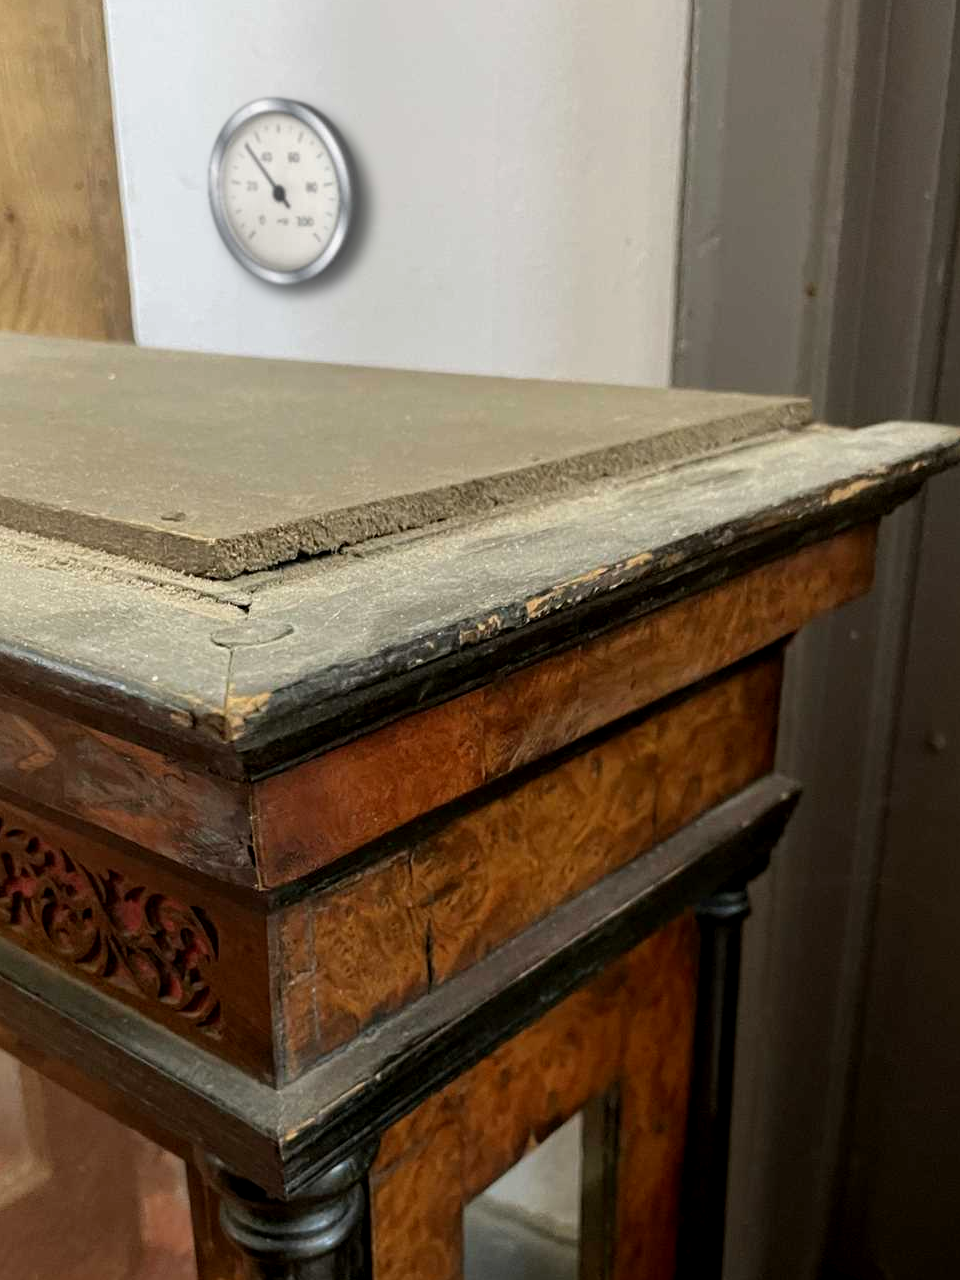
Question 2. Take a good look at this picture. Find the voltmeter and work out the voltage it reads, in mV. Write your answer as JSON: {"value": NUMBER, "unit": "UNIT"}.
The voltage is {"value": 35, "unit": "mV"}
